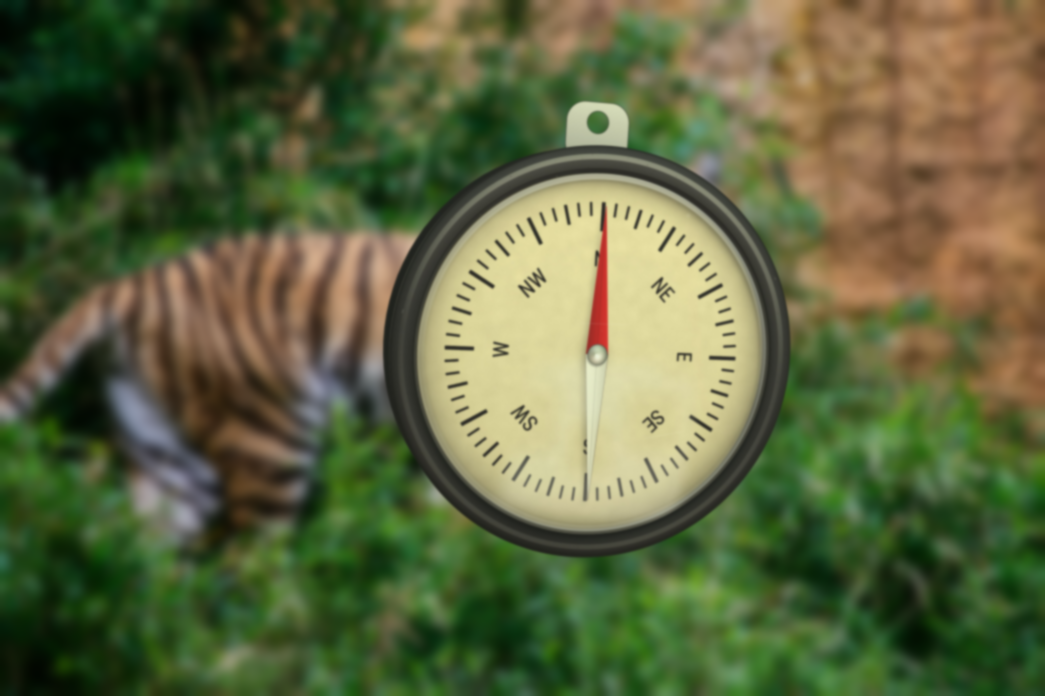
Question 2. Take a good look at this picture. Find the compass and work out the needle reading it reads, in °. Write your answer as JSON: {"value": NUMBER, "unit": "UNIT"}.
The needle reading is {"value": 0, "unit": "°"}
